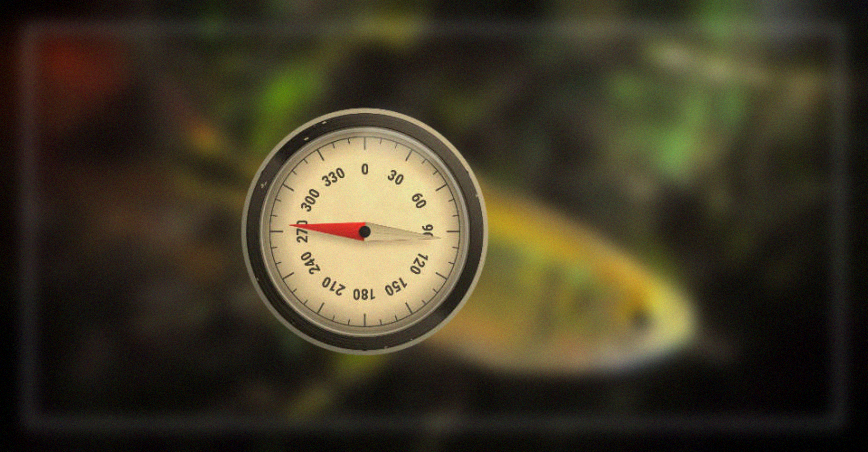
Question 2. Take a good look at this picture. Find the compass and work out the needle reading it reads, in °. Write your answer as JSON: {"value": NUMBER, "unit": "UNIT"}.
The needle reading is {"value": 275, "unit": "°"}
